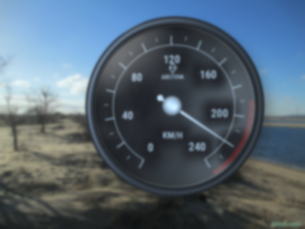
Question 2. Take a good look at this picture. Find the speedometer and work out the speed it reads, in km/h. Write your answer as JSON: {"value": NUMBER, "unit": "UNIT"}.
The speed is {"value": 220, "unit": "km/h"}
